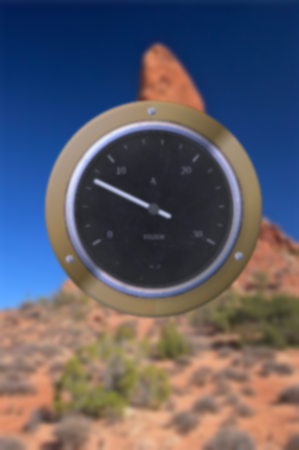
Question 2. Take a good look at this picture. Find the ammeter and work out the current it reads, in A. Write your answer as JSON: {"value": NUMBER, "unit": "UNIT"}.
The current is {"value": 7, "unit": "A"}
